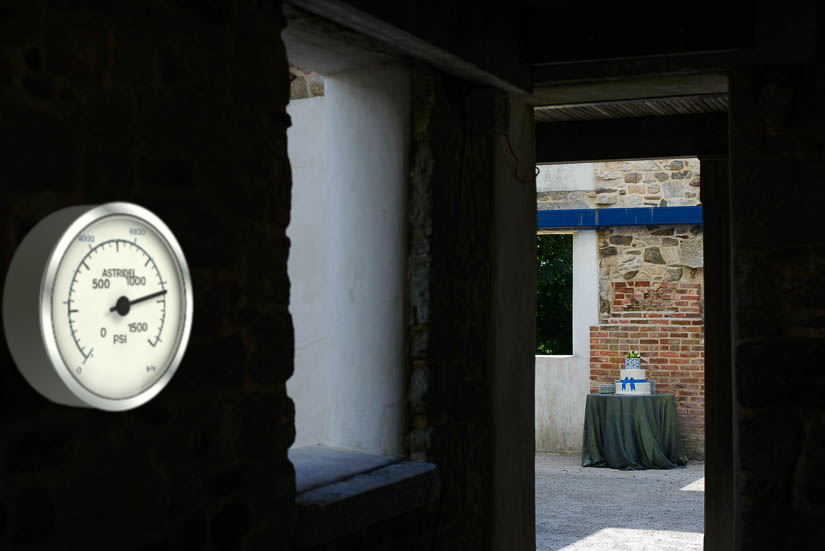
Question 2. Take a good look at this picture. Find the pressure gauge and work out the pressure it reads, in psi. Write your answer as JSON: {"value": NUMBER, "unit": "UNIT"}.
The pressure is {"value": 1200, "unit": "psi"}
